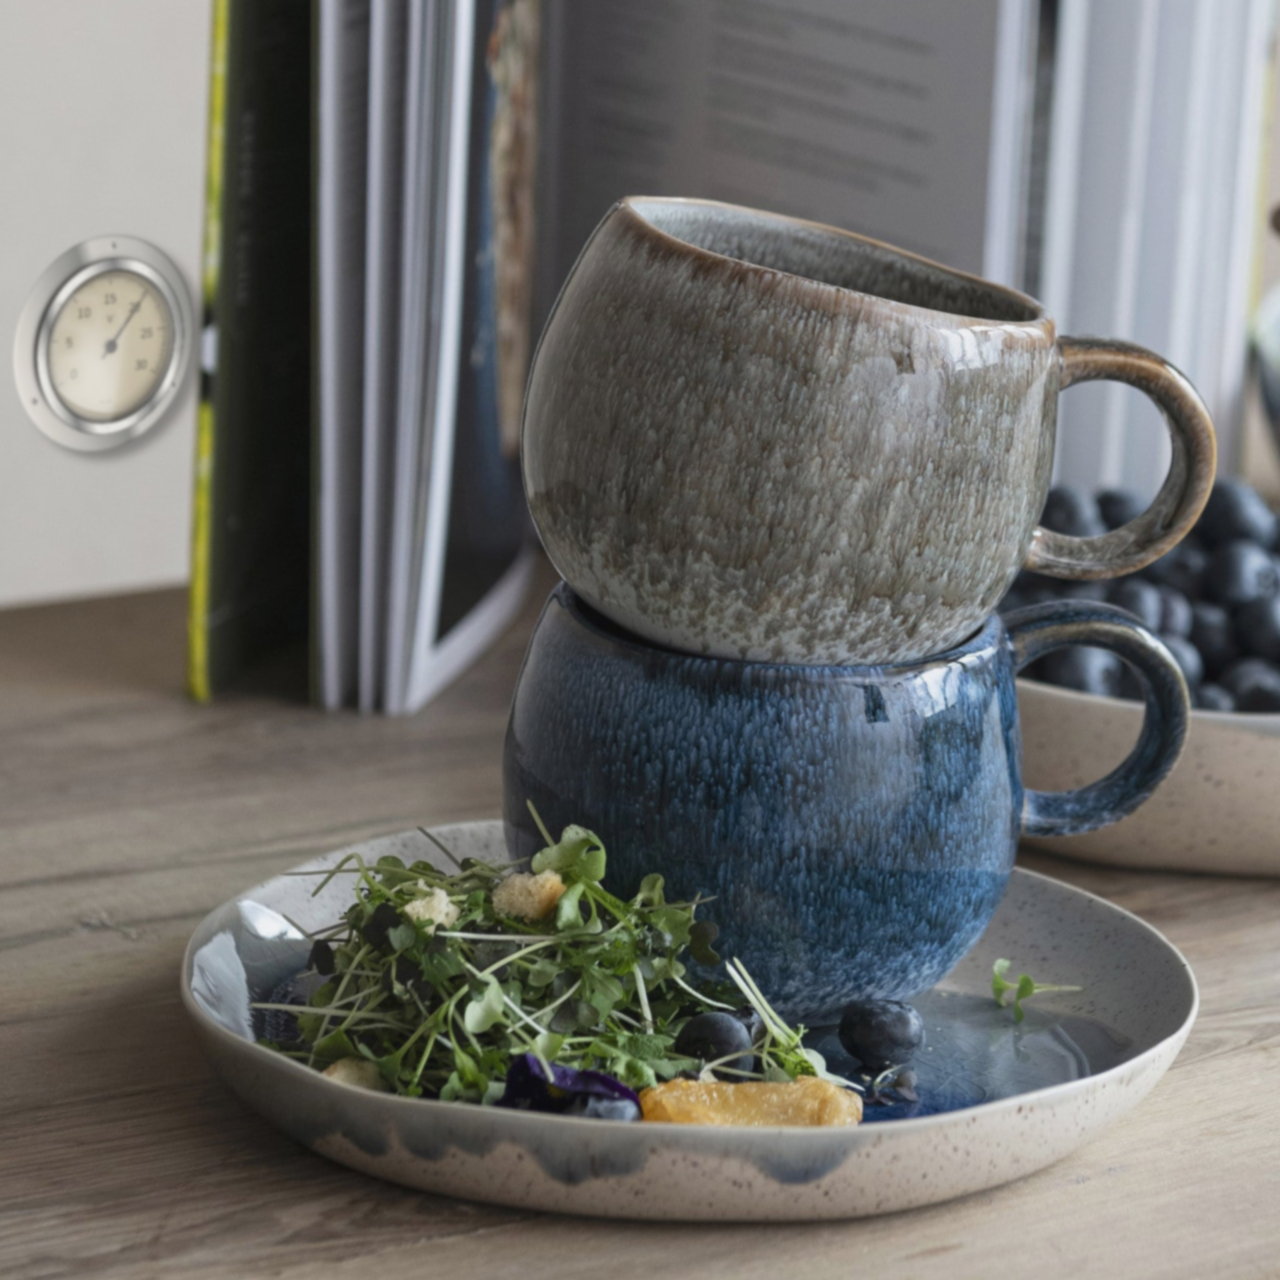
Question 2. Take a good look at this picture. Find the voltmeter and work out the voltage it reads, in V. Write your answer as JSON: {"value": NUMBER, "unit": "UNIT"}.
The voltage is {"value": 20, "unit": "V"}
